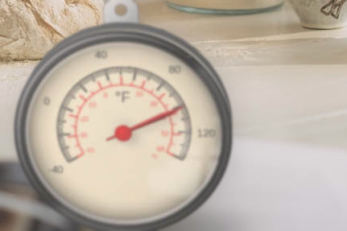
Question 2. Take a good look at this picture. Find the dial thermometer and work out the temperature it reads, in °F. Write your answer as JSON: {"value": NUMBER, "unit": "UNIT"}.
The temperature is {"value": 100, "unit": "°F"}
